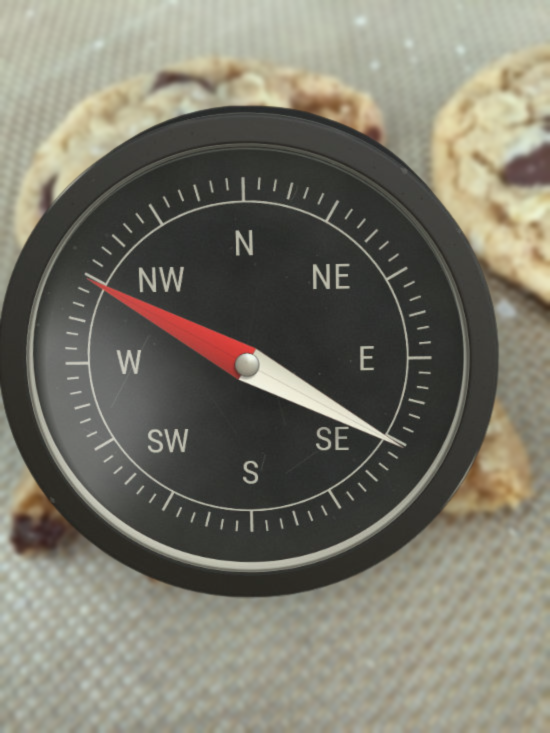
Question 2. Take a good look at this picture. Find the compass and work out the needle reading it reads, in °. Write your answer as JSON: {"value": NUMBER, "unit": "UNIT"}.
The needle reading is {"value": 300, "unit": "°"}
